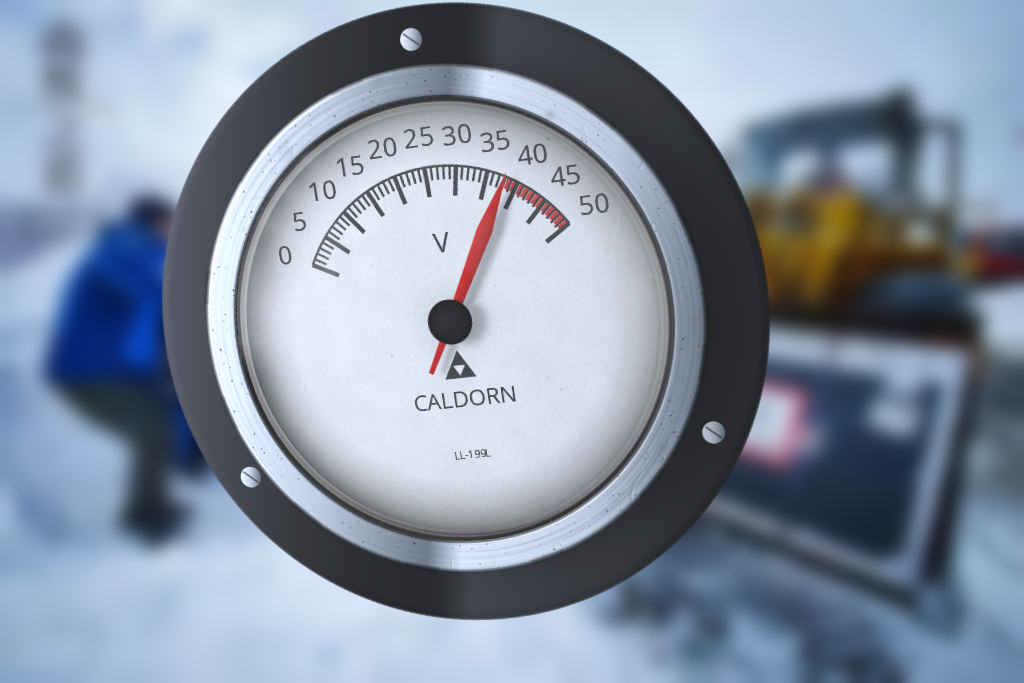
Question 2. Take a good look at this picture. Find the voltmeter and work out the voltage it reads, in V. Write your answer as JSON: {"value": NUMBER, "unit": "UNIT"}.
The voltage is {"value": 38, "unit": "V"}
